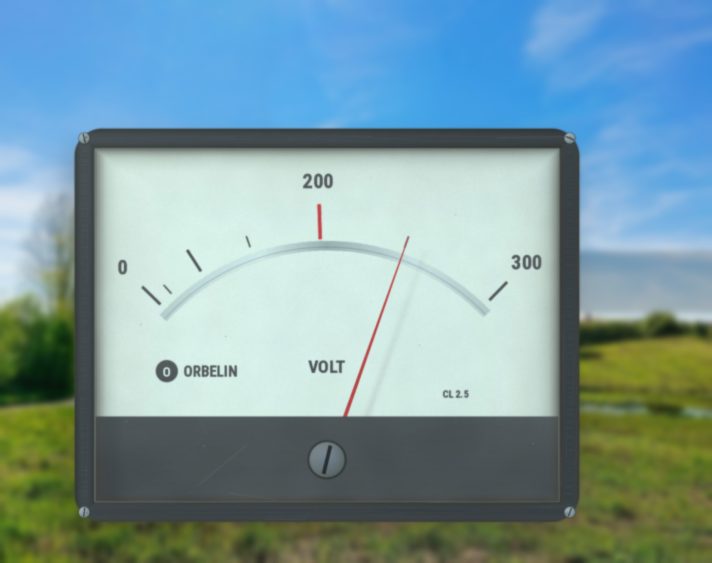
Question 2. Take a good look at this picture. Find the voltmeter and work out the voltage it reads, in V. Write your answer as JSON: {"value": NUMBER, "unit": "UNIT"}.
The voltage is {"value": 250, "unit": "V"}
